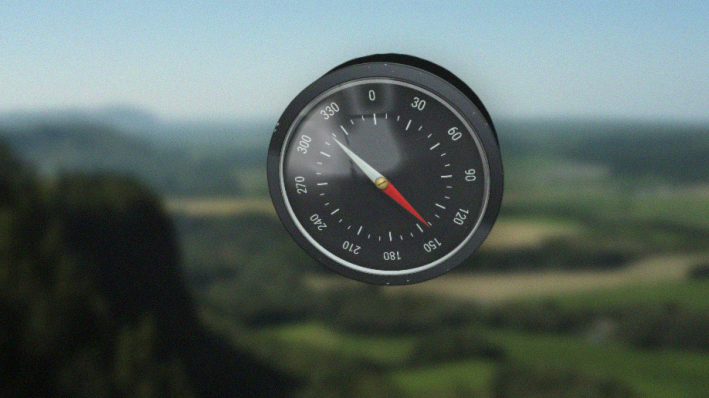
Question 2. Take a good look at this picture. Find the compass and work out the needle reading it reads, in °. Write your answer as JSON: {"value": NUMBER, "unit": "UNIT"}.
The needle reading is {"value": 140, "unit": "°"}
